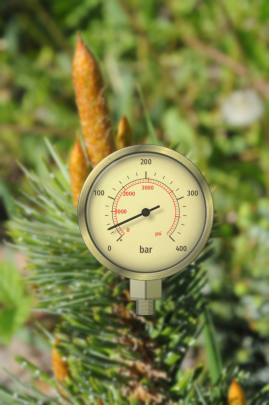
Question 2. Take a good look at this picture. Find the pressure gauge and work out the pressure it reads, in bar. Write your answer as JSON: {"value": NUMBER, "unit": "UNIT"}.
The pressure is {"value": 30, "unit": "bar"}
